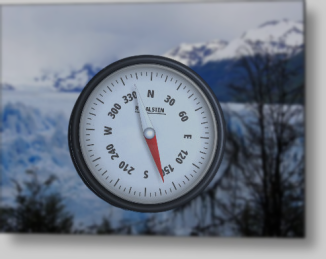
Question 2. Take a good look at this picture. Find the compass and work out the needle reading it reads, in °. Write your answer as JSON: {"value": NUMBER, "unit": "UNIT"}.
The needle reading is {"value": 160, "unit": "°"}
